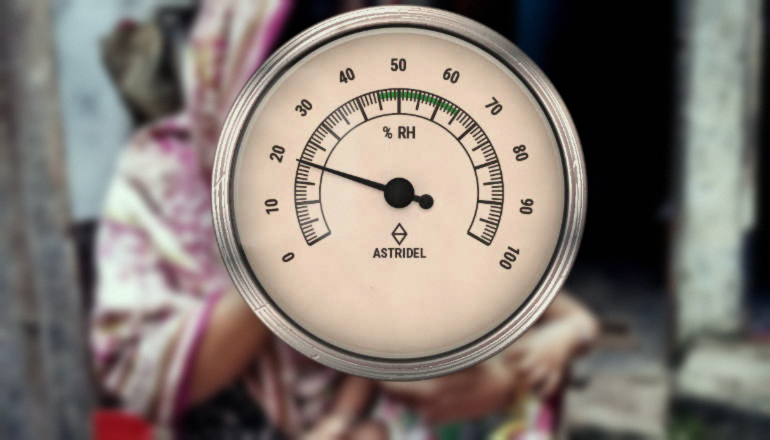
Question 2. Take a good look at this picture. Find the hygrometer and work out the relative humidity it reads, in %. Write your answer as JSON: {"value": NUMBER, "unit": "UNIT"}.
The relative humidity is {"value": 20, "unit": "%"}
